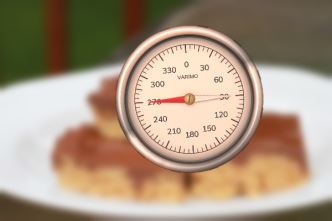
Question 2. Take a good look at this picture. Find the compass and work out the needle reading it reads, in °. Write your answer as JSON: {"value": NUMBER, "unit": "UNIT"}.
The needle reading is {"value": 270, "unit": "°"}
